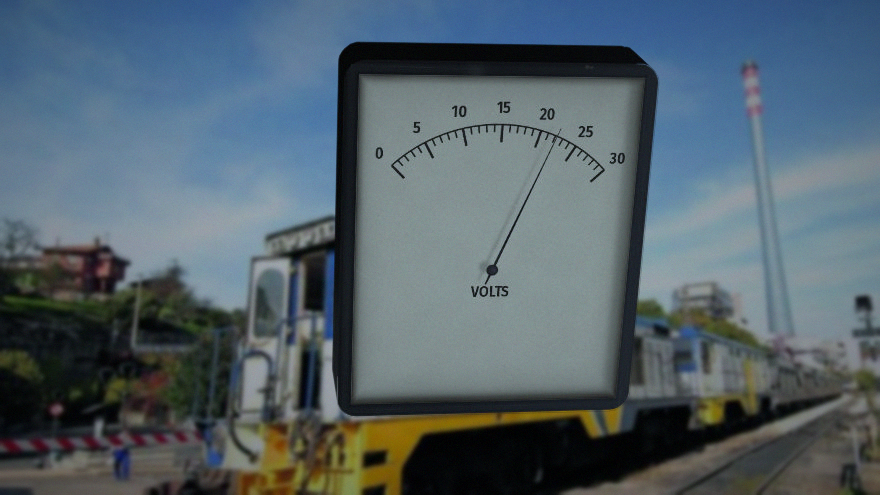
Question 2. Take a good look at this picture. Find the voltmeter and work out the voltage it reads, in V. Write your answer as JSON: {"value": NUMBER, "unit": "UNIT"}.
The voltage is {"value": 22, "unit": "V"}
